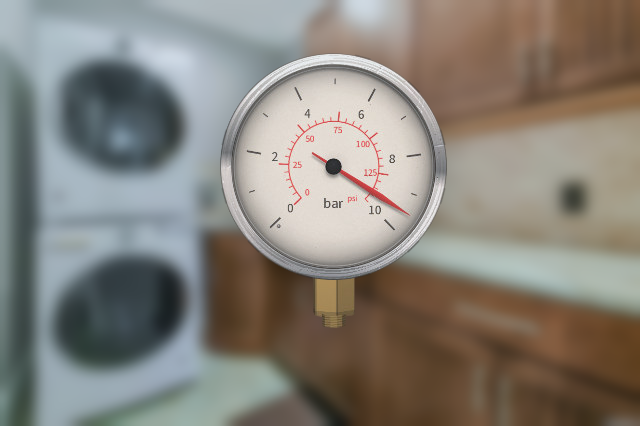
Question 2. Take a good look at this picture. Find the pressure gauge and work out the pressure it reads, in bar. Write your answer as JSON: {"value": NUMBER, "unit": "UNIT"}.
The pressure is {"value": 9.5, "unit": "bar"}
